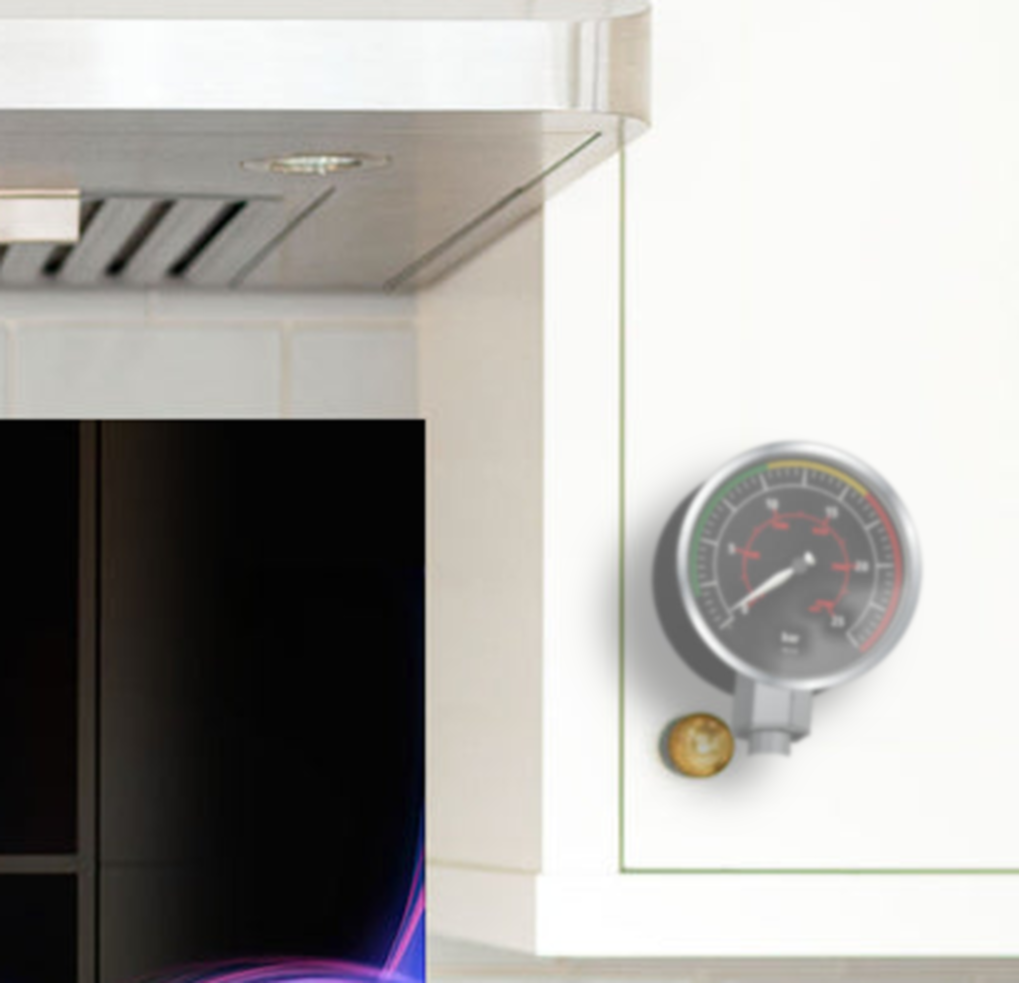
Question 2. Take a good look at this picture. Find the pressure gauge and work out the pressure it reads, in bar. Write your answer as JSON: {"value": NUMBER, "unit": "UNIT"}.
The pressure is {"value": 0.5, "unit": "bar"}
